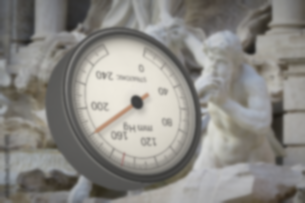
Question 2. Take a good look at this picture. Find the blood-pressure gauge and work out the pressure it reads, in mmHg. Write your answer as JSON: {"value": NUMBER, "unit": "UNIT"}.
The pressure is {"value": 180, "unit": "mmHg"}
